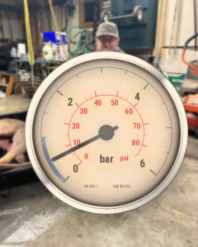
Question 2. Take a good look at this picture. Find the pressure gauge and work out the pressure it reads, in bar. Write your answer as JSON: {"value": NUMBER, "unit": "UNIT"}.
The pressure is {"value": 0.5, "unit": "bar"}
